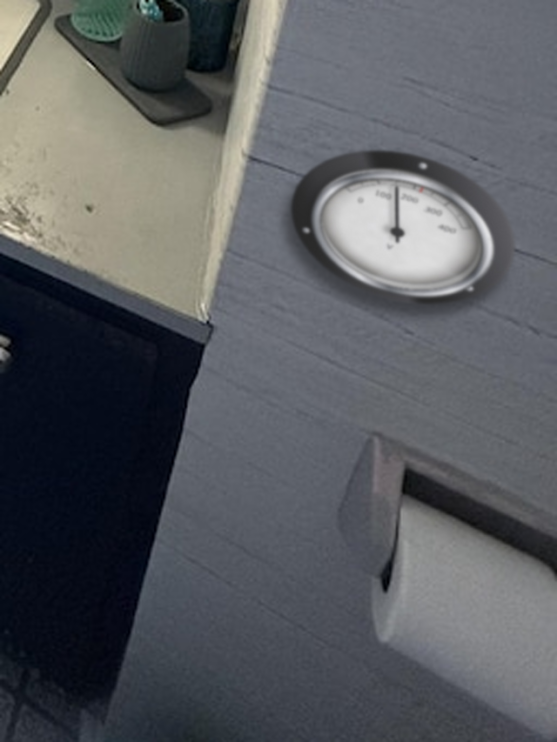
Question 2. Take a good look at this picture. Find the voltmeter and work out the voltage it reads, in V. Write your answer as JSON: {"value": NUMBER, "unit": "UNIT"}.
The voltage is {"value": 150, "unit": "V"}
